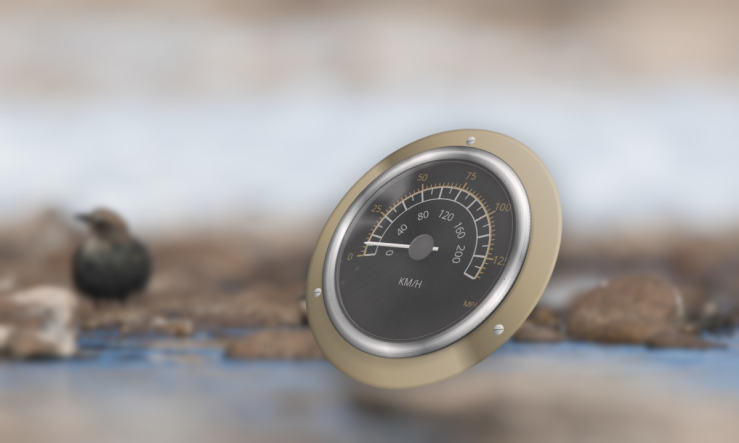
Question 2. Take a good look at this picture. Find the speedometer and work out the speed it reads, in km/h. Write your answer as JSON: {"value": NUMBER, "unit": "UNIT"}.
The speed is {"value": 10, "unit": "km/h"}
